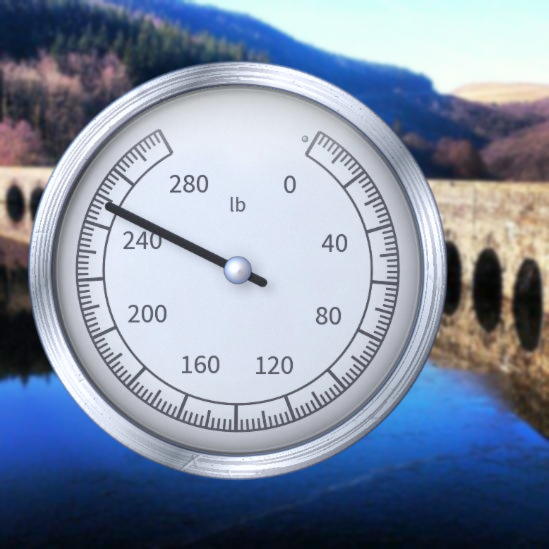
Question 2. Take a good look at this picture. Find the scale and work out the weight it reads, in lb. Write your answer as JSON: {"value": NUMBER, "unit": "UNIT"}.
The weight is {"value": 248, "unit": "lb"}
